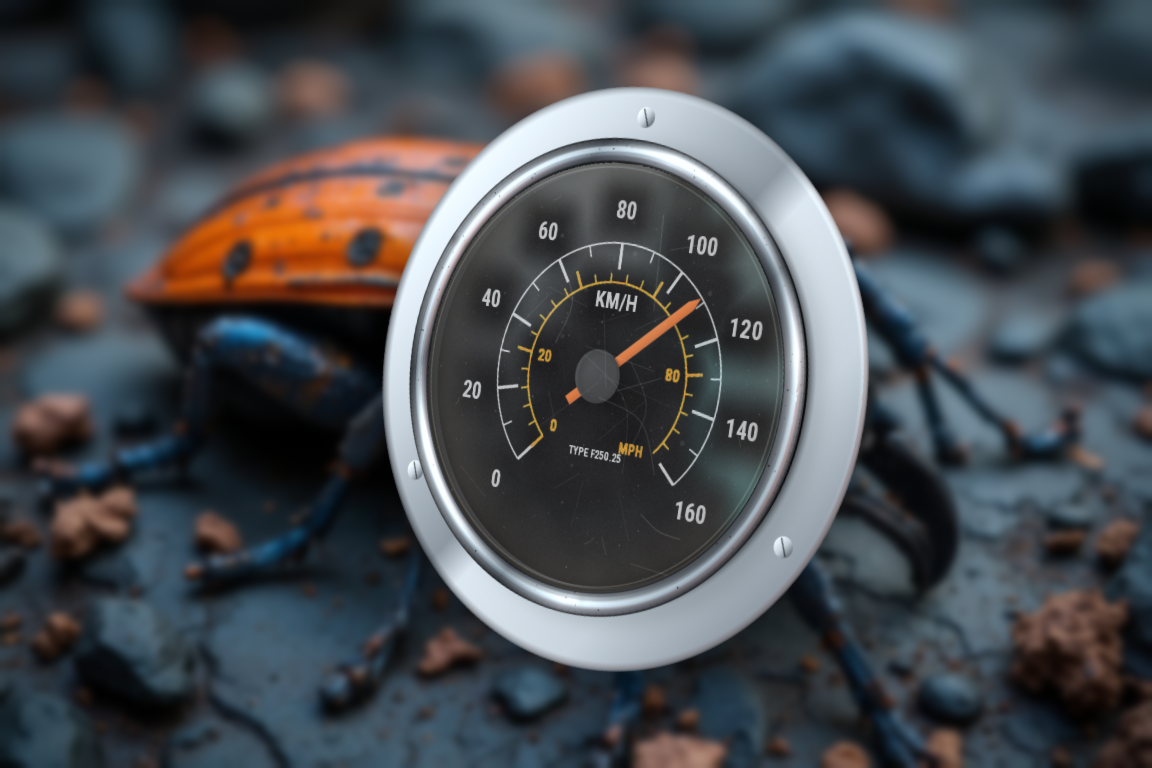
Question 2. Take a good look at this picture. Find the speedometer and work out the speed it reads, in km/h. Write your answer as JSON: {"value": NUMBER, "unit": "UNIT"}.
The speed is {"value": 110, "unit": "km/h"}
